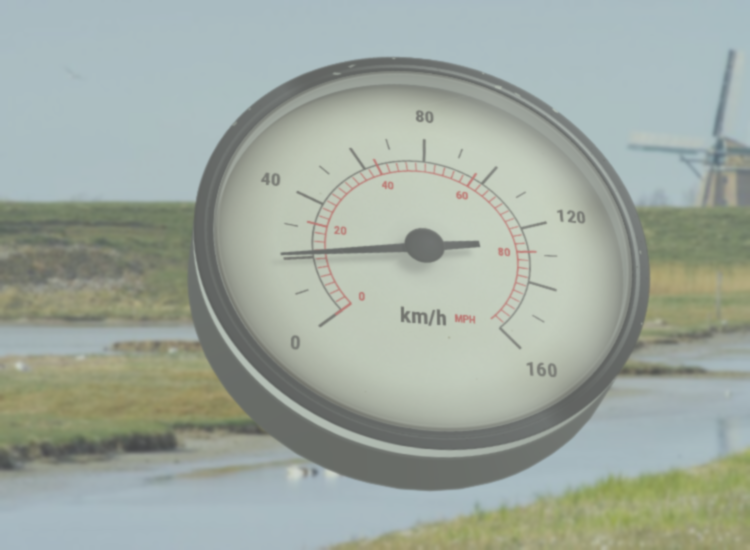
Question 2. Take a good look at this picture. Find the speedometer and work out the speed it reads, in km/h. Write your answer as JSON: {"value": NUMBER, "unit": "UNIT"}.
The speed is {"value": 20, "unit": "km/h"}
